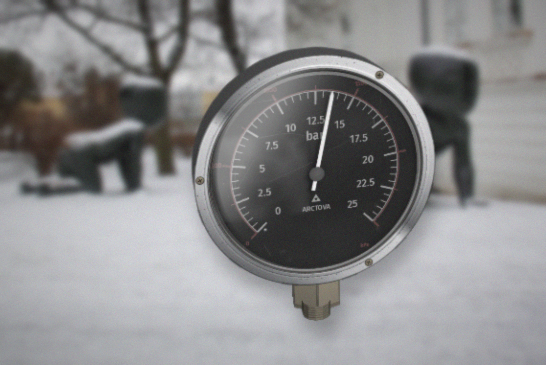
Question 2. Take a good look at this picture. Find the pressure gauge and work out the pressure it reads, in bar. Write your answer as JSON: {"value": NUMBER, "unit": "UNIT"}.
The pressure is {"value": 13.5, "unit": "bar"}
